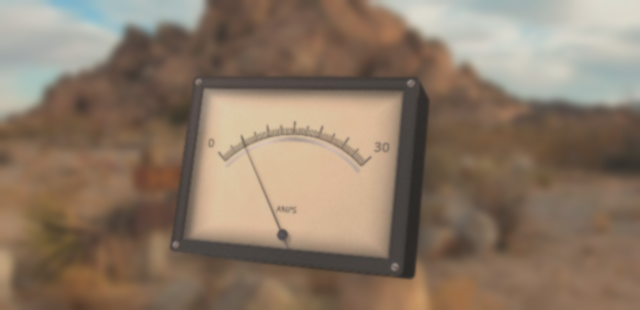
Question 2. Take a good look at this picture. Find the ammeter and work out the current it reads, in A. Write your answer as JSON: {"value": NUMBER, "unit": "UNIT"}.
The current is {"value": 5, "unit": "A"}
